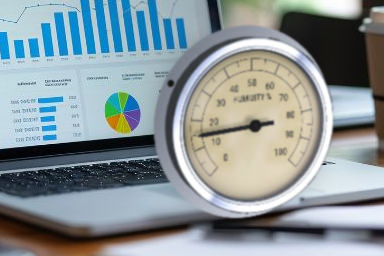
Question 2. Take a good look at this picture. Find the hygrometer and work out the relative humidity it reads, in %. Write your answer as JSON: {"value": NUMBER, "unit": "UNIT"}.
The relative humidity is {"value": 15, "unit": "%"}
